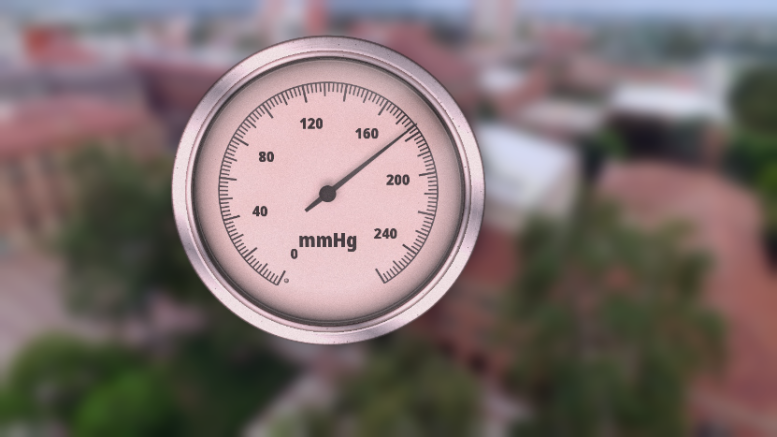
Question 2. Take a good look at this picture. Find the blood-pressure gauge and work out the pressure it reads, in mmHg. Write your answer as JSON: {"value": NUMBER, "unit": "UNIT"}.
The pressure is {"value": 176, "unit": "mmHg"}
